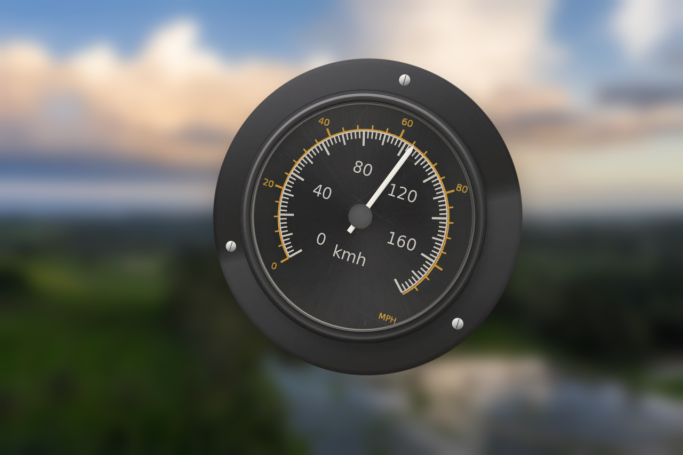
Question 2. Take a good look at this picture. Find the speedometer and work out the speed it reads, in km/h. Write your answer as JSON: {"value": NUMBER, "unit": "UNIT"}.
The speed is {"value": 104, "unit": "km/h"}
